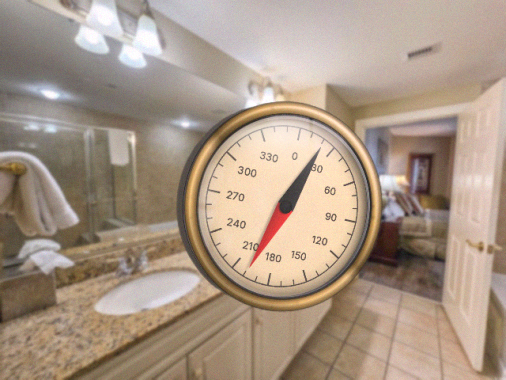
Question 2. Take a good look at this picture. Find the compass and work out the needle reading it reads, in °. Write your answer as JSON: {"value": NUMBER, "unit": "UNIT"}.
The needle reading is {"value": 200, "unit": "°"}
